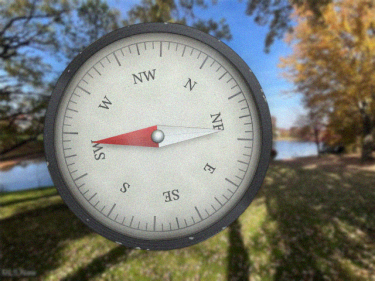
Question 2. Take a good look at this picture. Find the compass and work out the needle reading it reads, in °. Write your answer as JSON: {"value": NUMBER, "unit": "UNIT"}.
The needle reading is {"value": 232.5, "unit": "°"}
